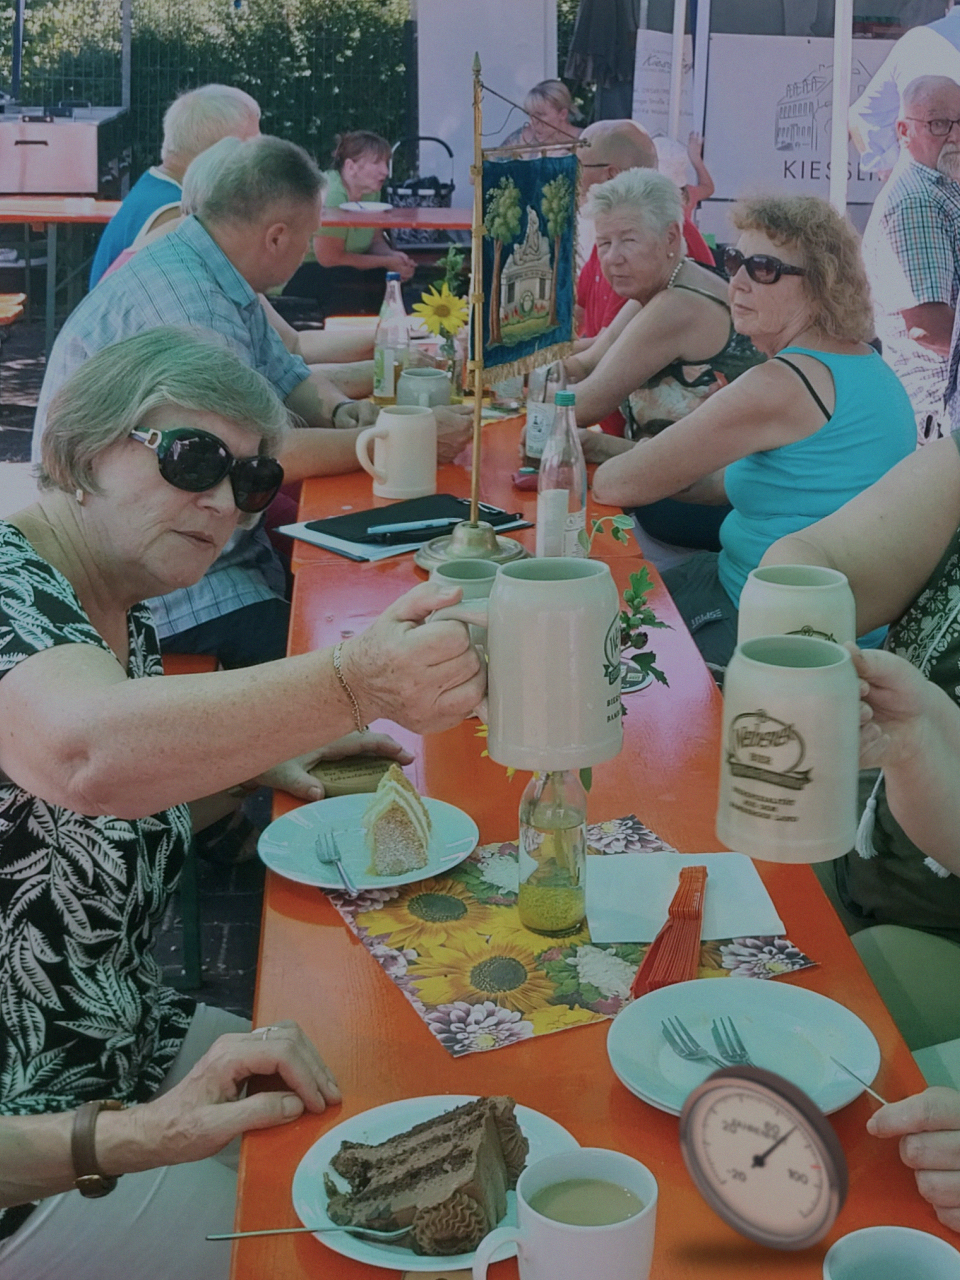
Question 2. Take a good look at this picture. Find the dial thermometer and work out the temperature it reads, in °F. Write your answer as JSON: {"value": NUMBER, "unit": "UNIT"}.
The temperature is {"value": 70, "unit": "°F"}
